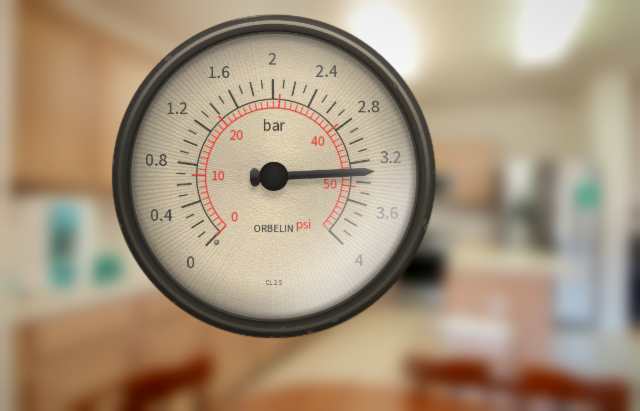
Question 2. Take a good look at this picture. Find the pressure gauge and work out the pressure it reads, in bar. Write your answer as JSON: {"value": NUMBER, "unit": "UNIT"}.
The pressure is {"value": 3.3, "unit": "bar"}
